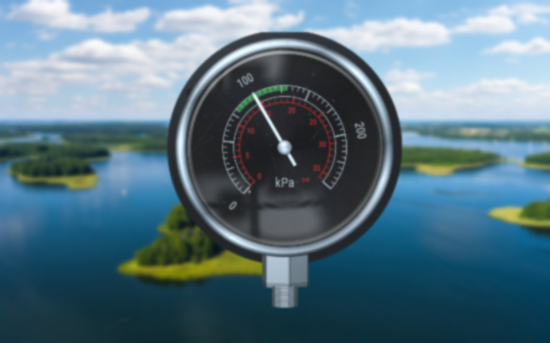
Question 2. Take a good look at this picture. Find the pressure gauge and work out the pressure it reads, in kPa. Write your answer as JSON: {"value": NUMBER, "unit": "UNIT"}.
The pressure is {"value": 100, "unit": "kPa"}
